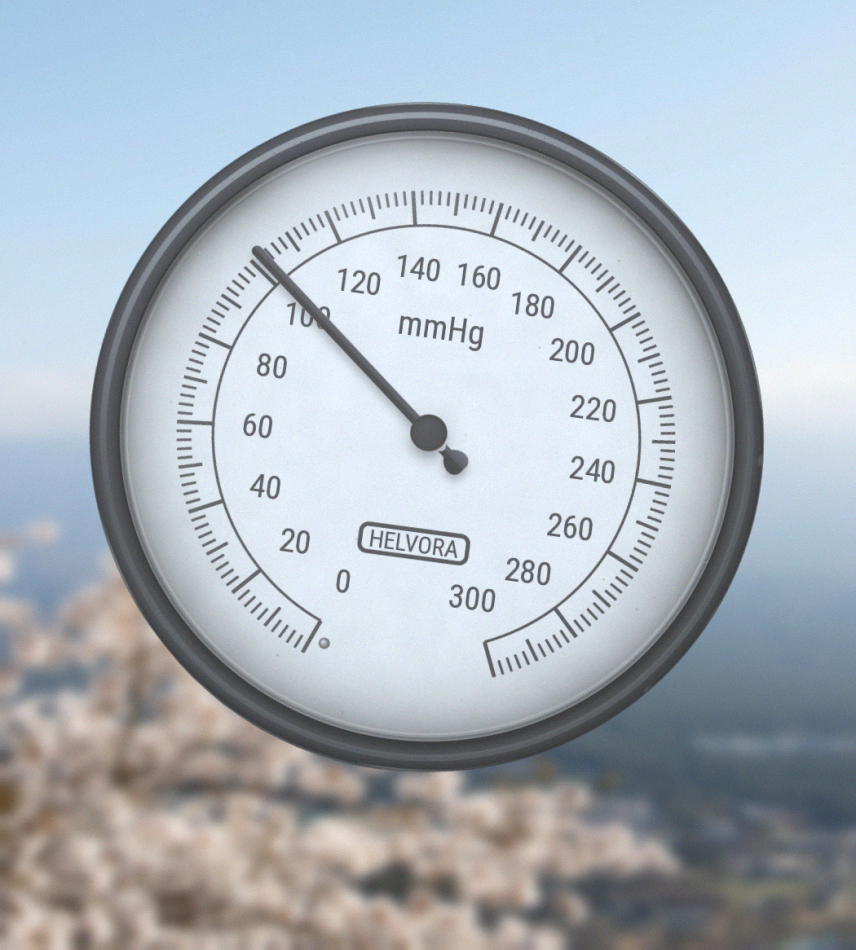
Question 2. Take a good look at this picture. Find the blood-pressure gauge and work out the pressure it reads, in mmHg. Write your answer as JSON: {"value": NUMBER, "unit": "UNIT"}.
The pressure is {"value": 102, "unit": "mmHg"}
